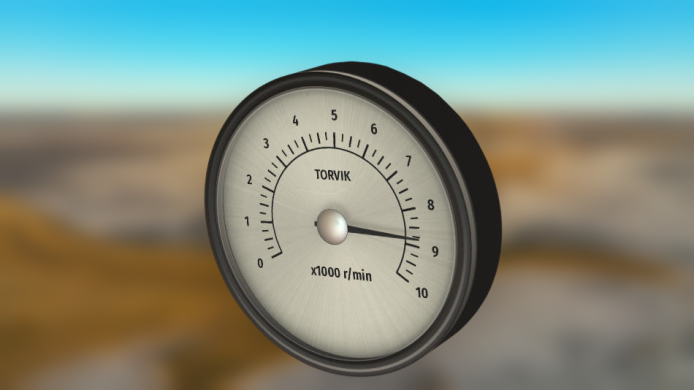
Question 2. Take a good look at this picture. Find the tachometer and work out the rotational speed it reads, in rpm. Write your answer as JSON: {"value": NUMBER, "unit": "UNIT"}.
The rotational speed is {"value": 8750, "unit": "rpm"}
